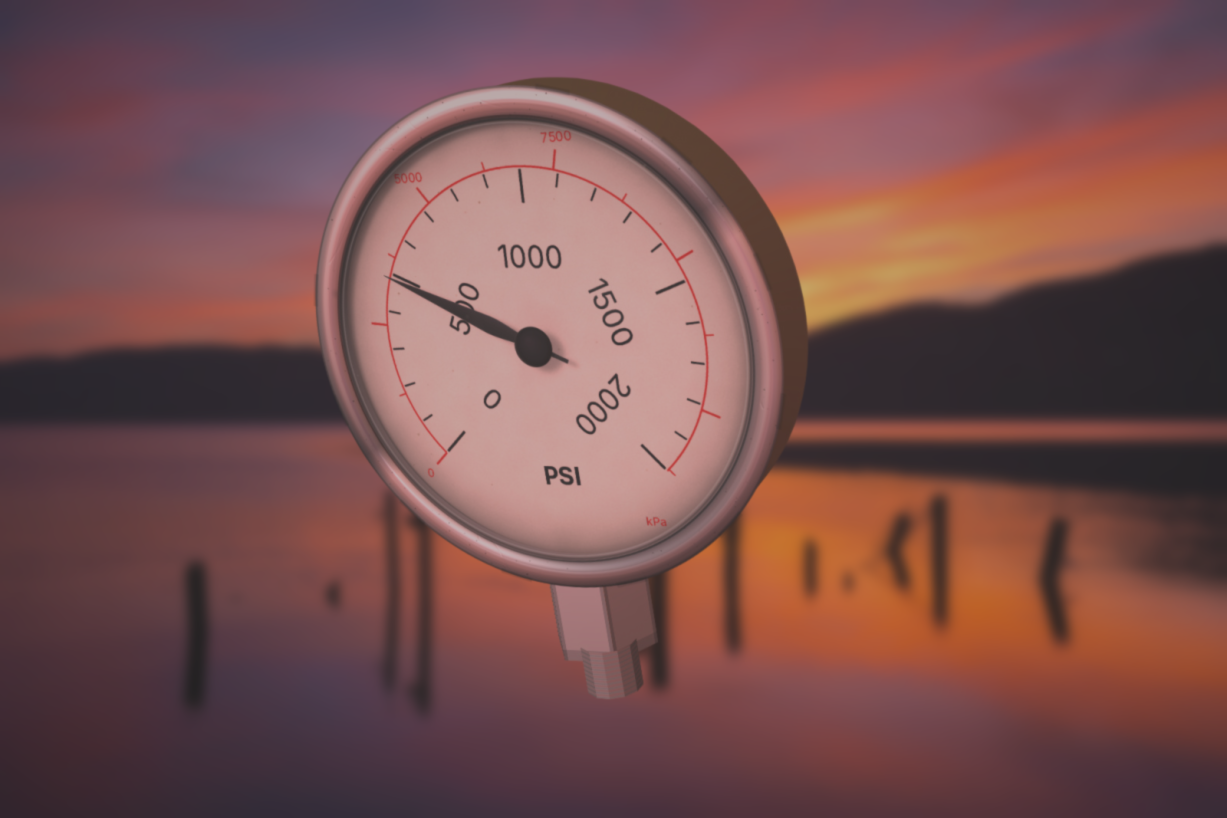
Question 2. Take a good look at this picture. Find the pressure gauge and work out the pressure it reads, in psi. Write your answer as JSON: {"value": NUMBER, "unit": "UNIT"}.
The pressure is {"value": 500, "unit": "psi"}
